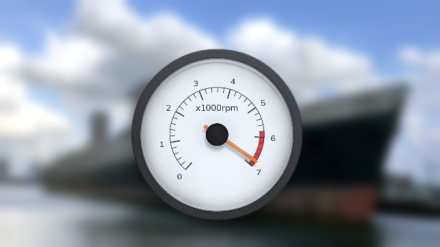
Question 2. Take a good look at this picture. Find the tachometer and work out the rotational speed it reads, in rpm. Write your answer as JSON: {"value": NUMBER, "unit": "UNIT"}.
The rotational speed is {"value": 6800, "unit": "rpm"}
